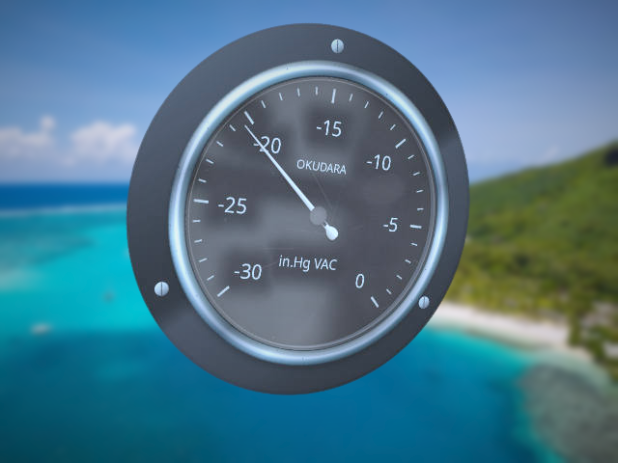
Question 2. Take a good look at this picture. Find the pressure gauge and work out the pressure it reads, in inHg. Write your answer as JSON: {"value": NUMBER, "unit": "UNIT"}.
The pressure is {"value": -20.5, "unit": "inHg"}
